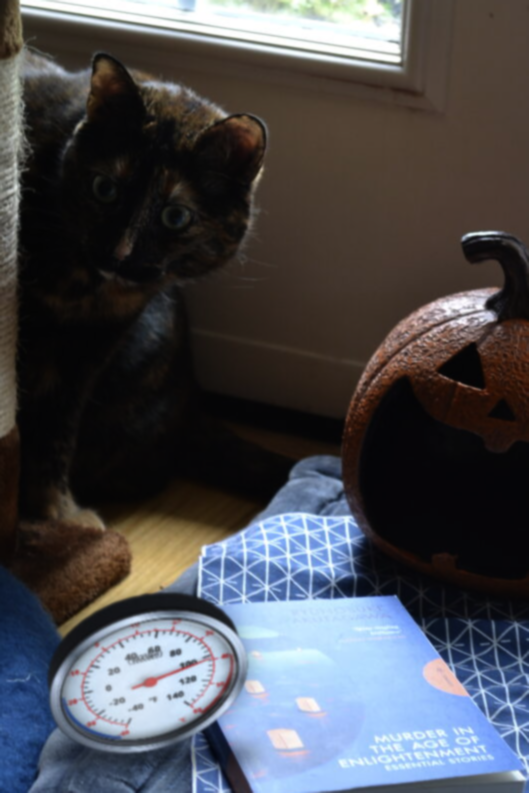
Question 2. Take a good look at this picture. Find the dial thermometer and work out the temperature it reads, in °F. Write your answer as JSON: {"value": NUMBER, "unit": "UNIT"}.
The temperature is {"value": 100, "unit": "°F"}
